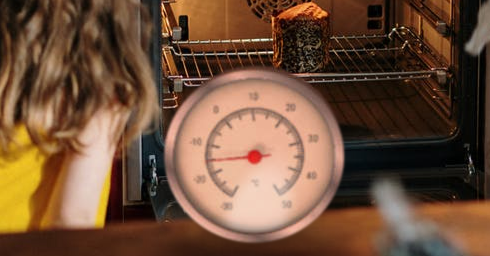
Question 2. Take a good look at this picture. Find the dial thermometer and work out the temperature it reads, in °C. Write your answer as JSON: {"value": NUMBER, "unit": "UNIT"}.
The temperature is {"value": -15, "unit": "°C"}
